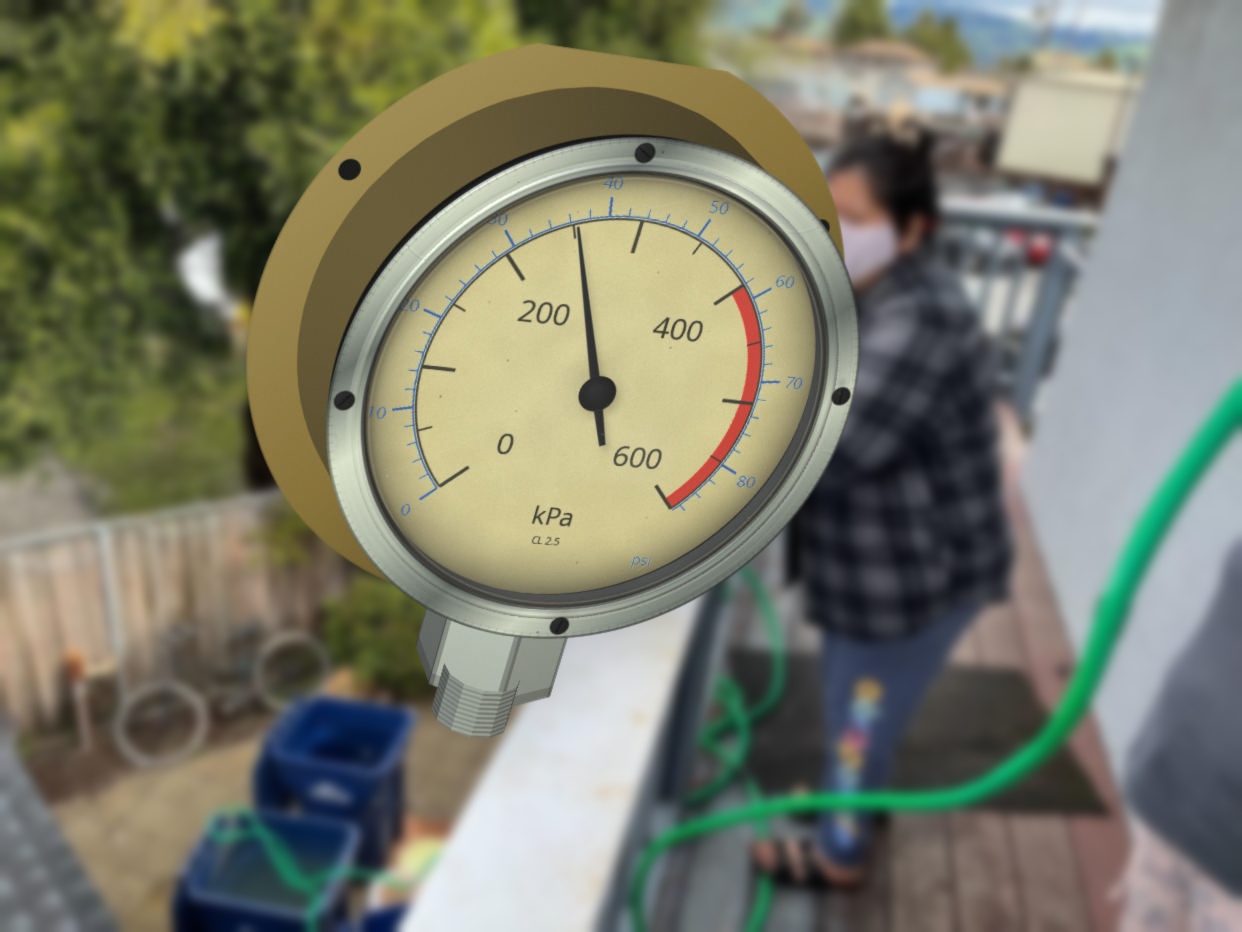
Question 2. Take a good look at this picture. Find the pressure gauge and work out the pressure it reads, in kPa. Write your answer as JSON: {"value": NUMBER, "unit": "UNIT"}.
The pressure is {"value": 250, "unit": "kPa"}
